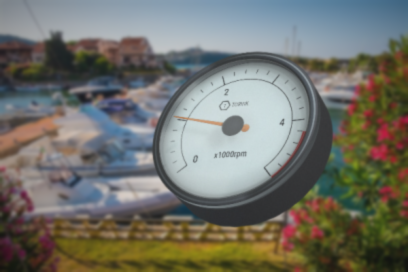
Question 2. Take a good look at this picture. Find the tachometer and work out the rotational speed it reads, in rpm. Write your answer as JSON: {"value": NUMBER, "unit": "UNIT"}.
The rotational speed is {"value": 1000, "unit": "rpm"}
